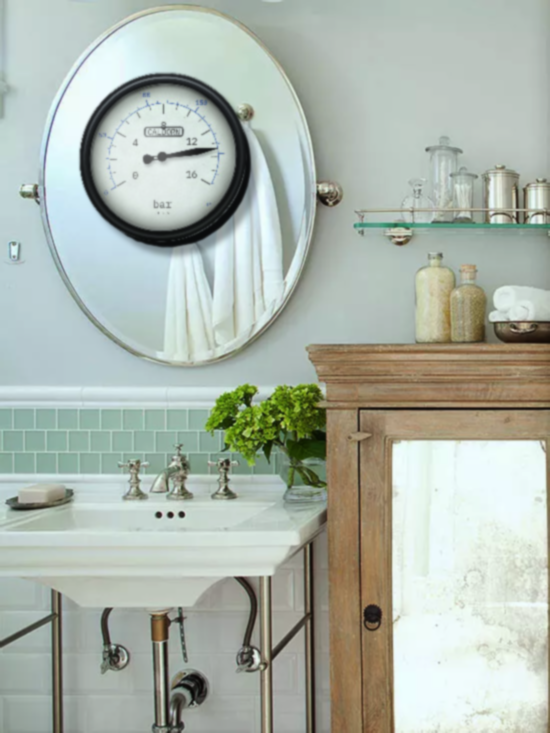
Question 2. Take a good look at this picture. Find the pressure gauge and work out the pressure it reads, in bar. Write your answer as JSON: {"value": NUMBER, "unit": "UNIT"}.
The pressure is {"value": 13.5, "unit": "bar"}
